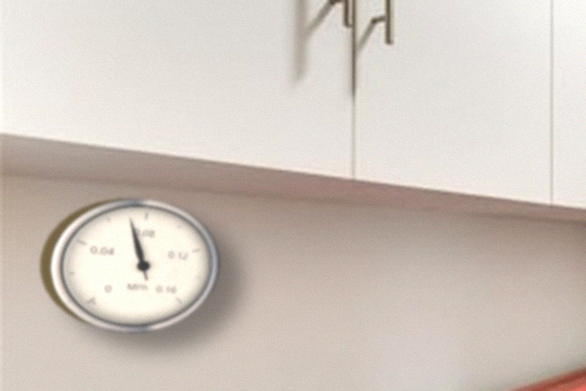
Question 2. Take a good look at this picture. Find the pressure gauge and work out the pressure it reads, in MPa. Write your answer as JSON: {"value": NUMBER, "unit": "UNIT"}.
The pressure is {"value": 0.07, "unit": "MPa"}
